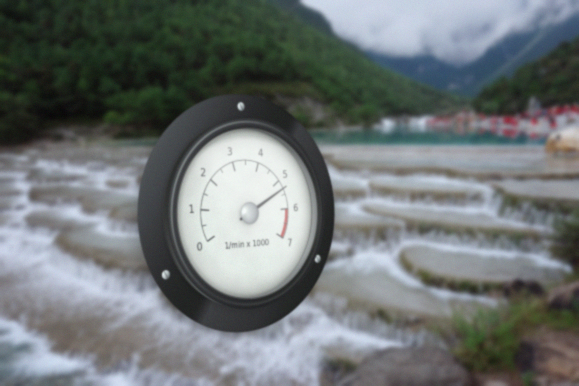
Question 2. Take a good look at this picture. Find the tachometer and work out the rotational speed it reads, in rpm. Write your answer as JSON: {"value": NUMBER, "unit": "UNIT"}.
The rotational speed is {"value": 5250, "unit": "rpm"}
